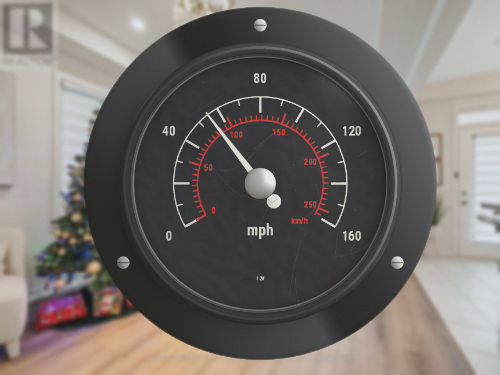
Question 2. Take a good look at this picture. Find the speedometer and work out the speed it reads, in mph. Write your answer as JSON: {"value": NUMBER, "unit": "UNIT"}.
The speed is {"value": 55, "unit": "mph"}
